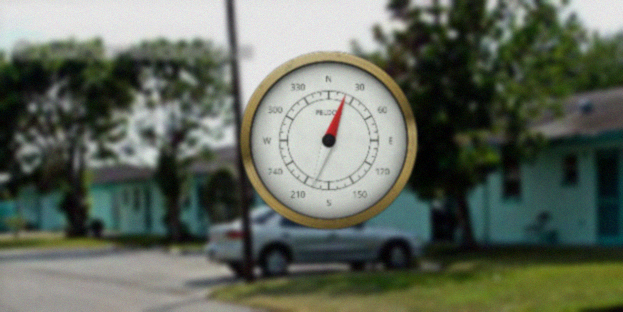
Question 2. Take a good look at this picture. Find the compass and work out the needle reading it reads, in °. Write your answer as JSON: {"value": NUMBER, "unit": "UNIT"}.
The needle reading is {"value": 20, "unit": "°"}
